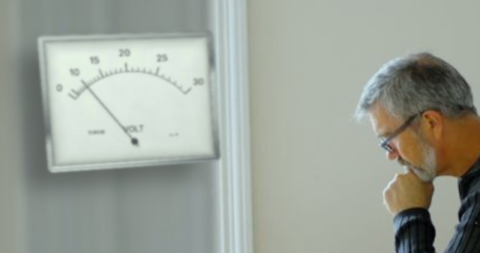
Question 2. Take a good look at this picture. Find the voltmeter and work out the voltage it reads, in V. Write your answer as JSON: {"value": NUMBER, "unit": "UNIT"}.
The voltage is {"value": 10, "unit": "V"}
